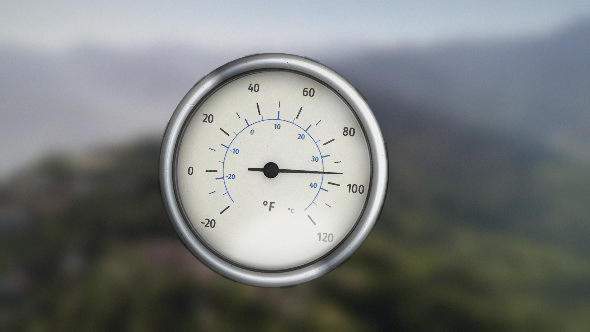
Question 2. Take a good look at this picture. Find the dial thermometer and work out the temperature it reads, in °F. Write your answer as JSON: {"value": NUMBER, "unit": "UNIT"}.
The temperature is {"value": 95, "unit": "°F"}
